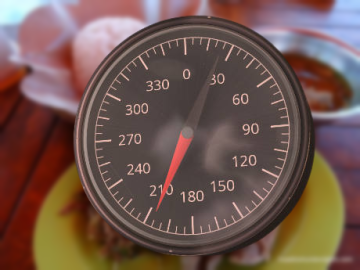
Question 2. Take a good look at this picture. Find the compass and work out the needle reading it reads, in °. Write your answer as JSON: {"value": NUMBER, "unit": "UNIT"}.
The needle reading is {"value": 205, "unit": "°"}
